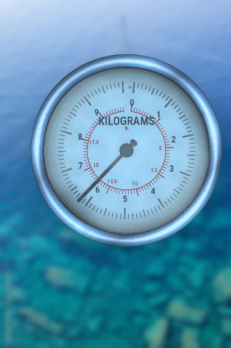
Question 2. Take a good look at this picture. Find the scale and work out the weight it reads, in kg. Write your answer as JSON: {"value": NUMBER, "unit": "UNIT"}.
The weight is {"value": 6.2, "unit": "kg"}
